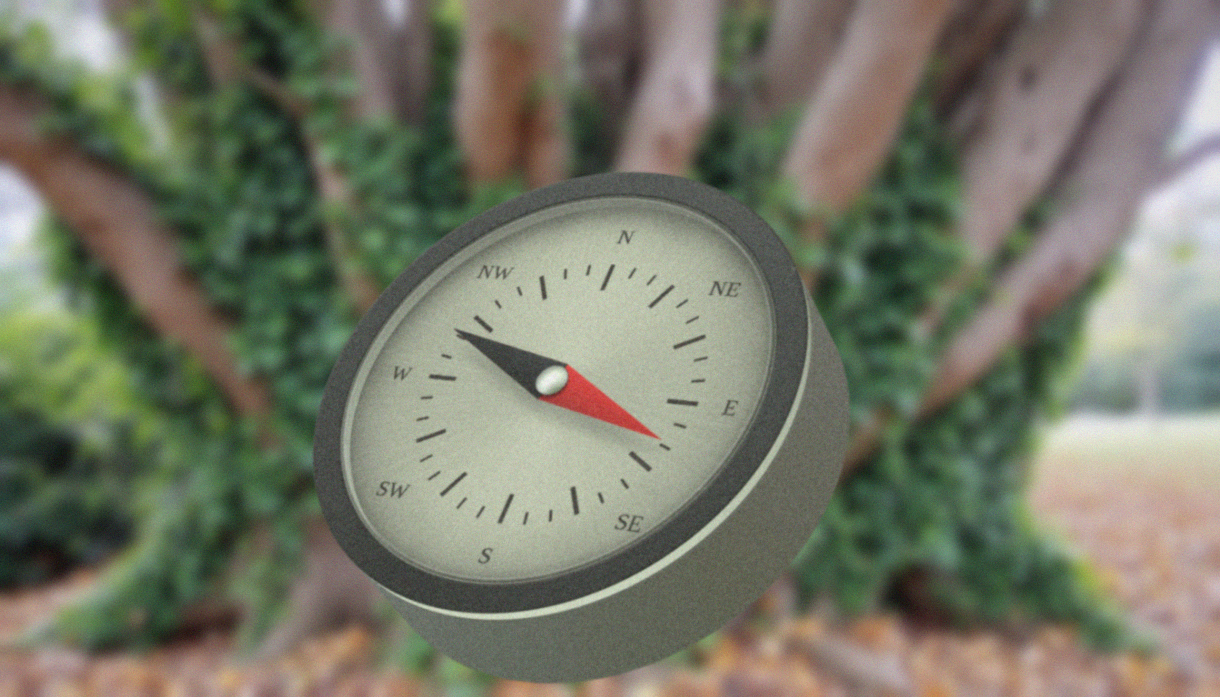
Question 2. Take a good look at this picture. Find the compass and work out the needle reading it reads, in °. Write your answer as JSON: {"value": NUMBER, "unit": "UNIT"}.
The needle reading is {"value": 110, "unit": "°"}
